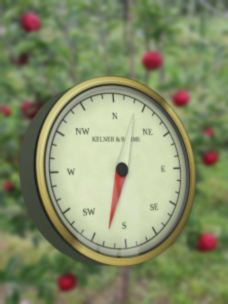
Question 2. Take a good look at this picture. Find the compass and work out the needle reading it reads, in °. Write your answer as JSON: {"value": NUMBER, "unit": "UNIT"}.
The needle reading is {"value": 200, "unit": "°"}
